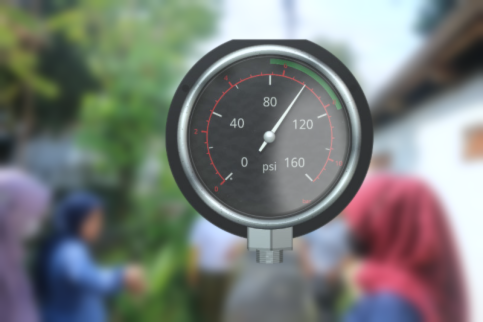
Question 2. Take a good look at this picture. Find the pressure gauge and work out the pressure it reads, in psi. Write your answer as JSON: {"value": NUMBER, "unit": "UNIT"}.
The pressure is {"value": 100, "unit": "psi"}
